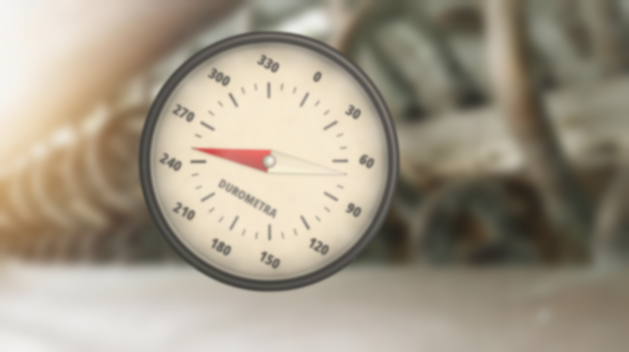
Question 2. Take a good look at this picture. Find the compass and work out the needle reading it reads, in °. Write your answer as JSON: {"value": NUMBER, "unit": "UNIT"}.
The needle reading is {"value": 250, "unit": "°"}
